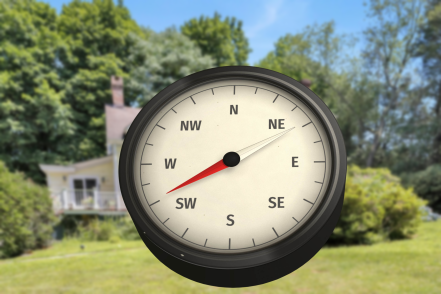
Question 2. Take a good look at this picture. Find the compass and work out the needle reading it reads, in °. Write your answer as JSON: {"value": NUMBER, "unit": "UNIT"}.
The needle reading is {"value": 240, "unit": "°"}
